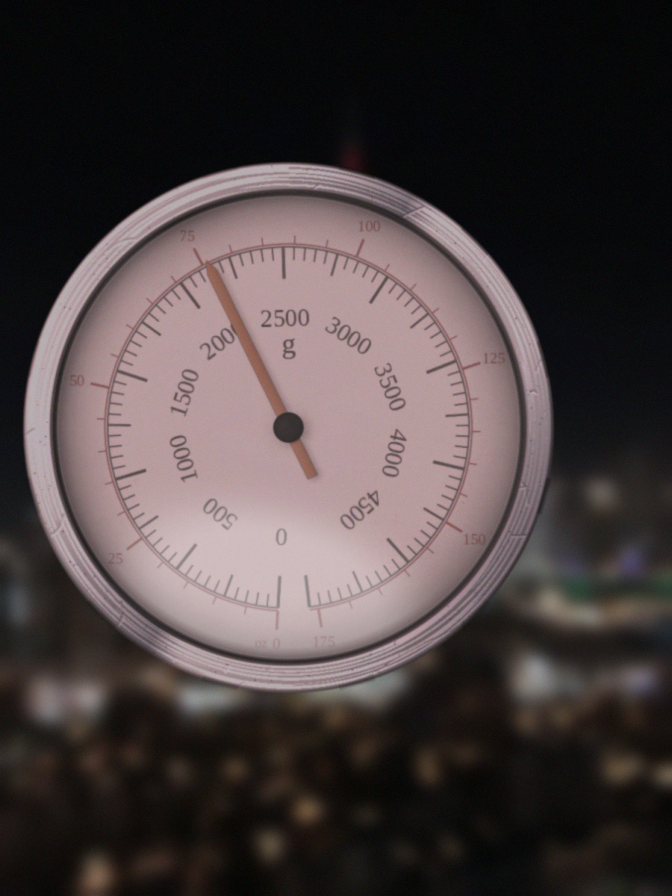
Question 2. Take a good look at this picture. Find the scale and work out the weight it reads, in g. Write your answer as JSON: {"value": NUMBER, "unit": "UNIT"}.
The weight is {"value": 2150, "unit": "g"}
